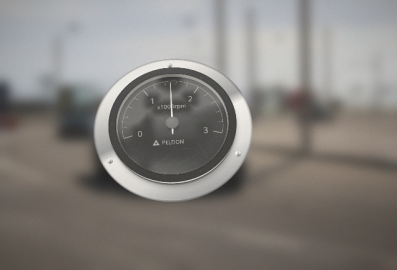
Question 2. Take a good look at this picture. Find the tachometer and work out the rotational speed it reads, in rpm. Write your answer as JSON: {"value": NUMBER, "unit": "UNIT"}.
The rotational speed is {"value": 1500, "unit": "rpm"}
